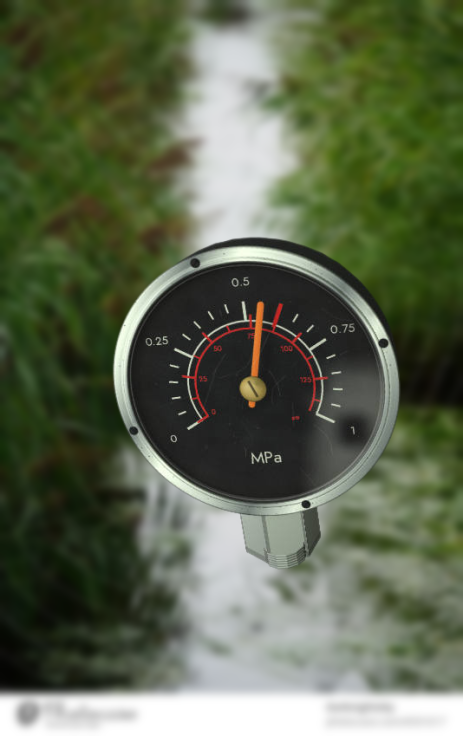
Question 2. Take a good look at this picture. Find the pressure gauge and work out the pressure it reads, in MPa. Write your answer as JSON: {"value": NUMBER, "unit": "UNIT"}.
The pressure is {"value": 0.55, "unit": "MPa"}
